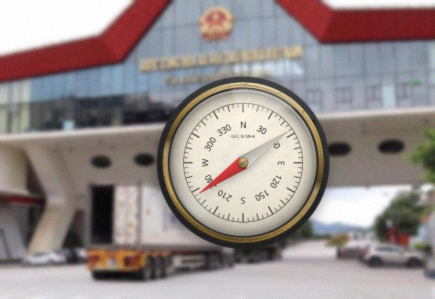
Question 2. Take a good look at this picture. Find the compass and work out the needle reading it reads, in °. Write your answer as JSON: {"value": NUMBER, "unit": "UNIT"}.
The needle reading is {"value": 235, "unit": "°"}
